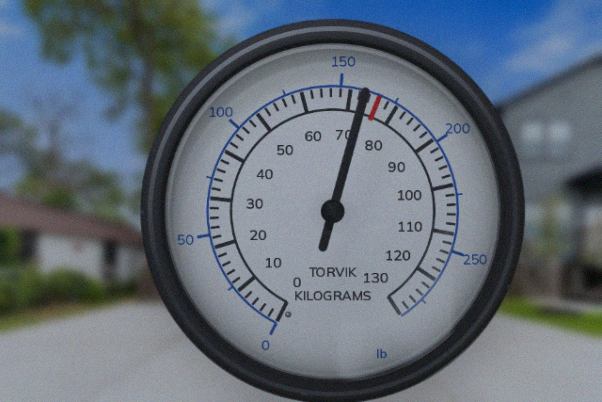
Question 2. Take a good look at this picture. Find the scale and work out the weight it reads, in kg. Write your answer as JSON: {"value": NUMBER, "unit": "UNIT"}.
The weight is {"value": 73, "unit": "kg"}
